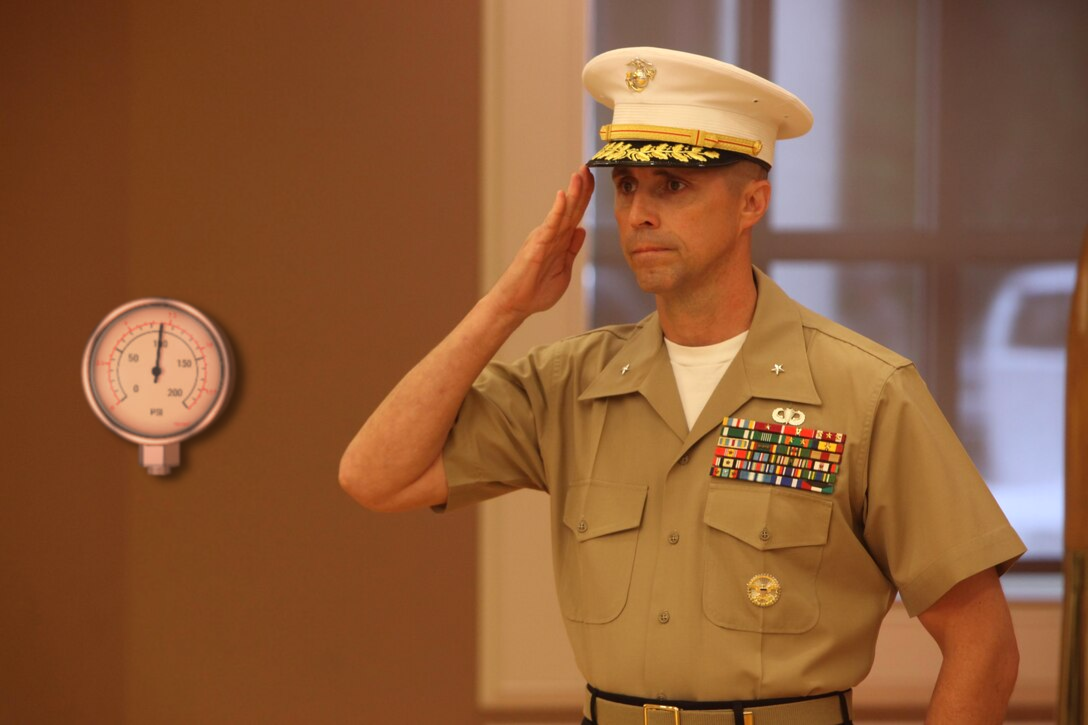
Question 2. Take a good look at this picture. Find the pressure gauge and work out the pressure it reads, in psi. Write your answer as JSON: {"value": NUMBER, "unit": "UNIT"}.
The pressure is {"value": 100, "unit": "psi"}
